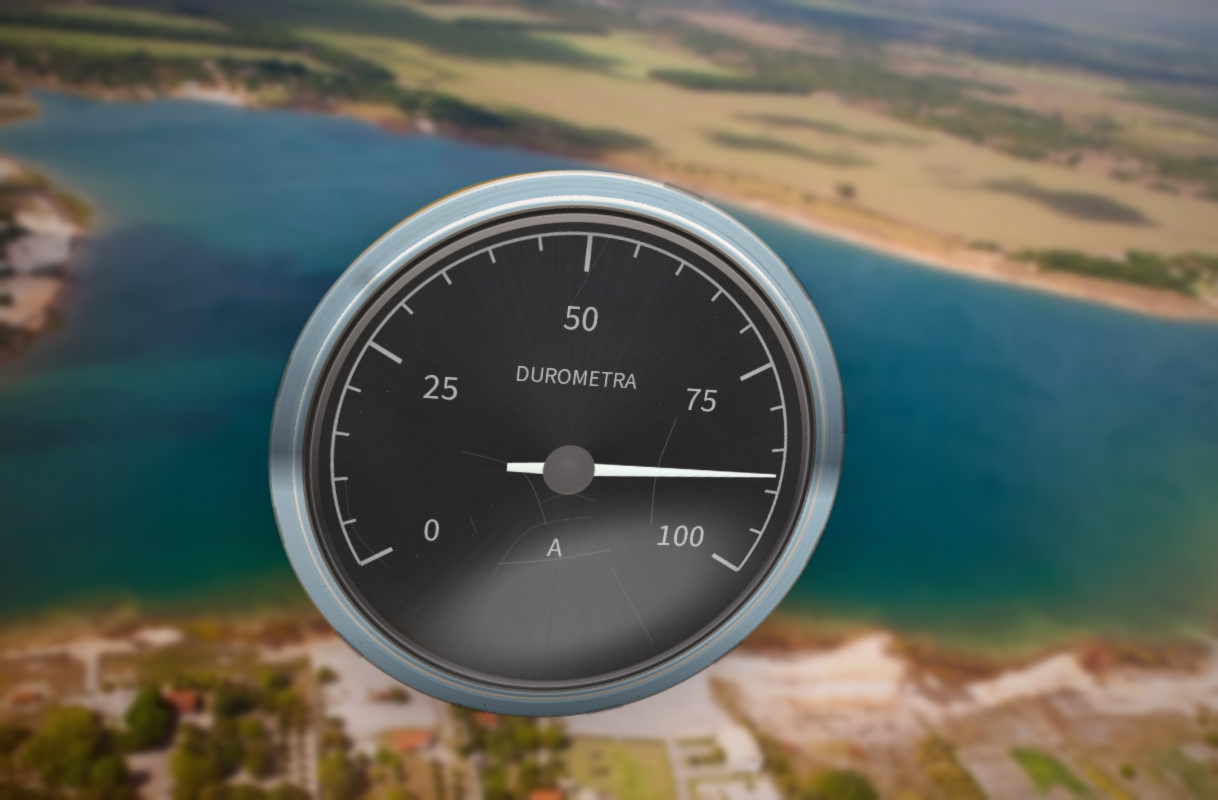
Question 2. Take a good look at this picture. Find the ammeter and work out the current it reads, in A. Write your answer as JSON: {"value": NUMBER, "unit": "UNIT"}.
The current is {"value": 87.5, "unit": "A"}
